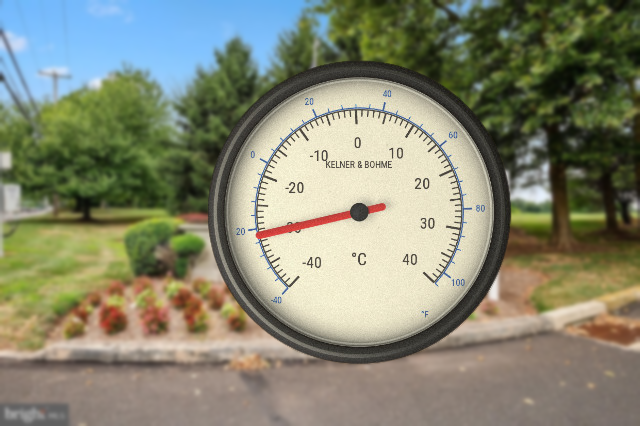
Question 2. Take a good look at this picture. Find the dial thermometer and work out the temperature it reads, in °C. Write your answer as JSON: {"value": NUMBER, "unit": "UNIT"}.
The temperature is {"value": -30, "unit": "°C"}
